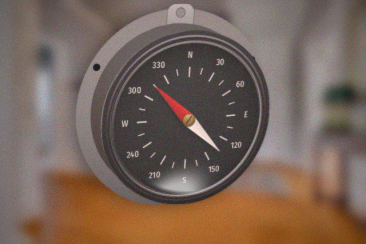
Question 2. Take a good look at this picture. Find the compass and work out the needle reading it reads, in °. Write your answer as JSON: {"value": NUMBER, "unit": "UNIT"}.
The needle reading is {"value": 315, "unit": "°"}
